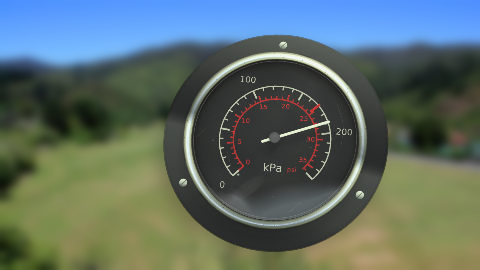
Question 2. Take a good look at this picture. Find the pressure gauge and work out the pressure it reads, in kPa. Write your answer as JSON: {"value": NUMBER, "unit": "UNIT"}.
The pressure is {"value": 190, "unit": "kPa"}
